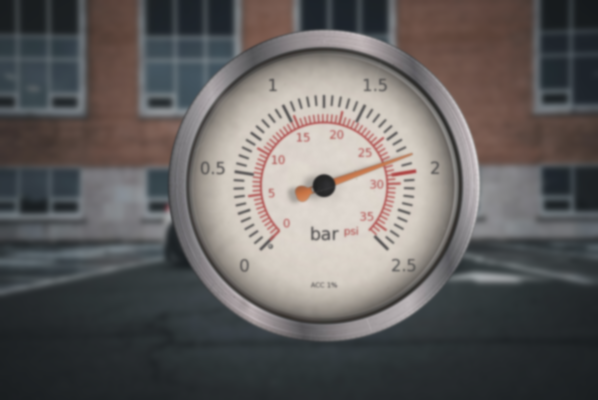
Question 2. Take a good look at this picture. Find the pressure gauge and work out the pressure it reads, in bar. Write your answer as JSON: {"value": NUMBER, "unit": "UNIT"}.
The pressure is {"value": 1.9, "unit": "bar"}
